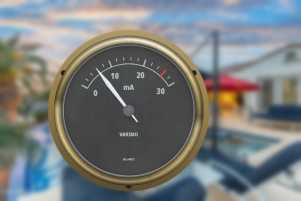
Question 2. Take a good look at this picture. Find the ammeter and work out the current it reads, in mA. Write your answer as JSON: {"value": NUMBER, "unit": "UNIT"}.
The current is {"value": 6, "unit": "mA"}
